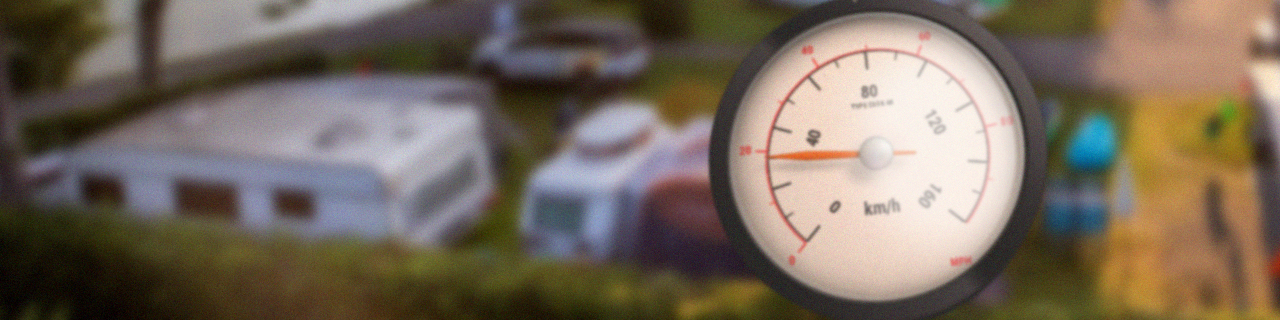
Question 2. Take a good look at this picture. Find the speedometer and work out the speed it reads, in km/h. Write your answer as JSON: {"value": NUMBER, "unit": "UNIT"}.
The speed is {"value": 30, "unit": "km/h"}
